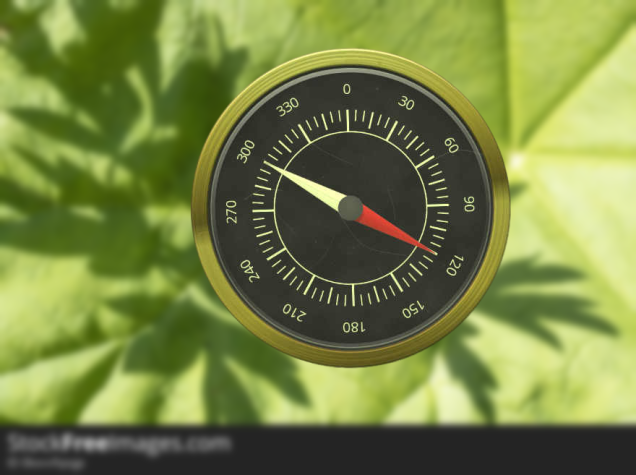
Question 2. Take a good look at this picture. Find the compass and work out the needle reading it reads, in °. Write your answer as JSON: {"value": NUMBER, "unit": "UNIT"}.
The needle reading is {"value": 120, "unit": "°"}
